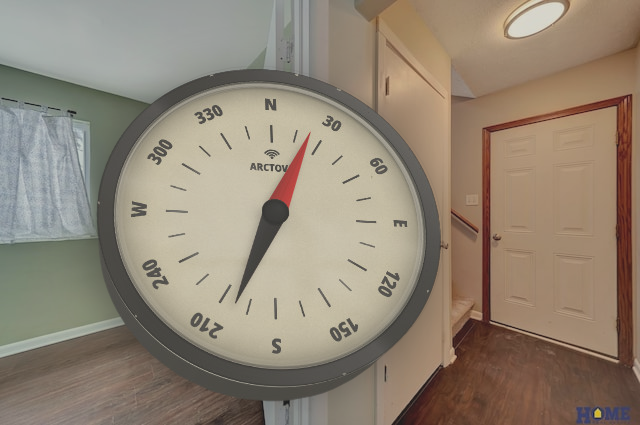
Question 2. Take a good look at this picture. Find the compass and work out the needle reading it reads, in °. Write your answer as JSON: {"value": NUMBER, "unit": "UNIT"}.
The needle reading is {"value": 22.5, "unit": "°"}
